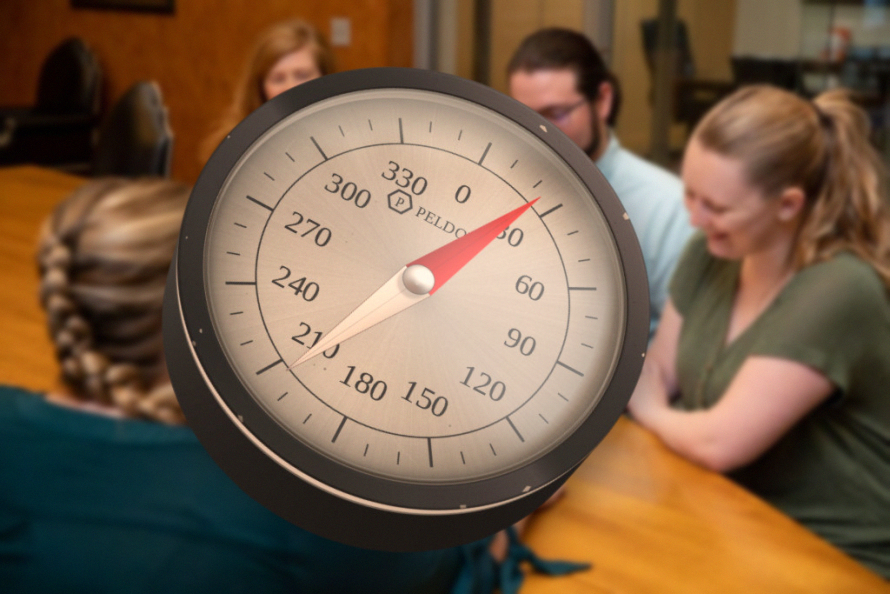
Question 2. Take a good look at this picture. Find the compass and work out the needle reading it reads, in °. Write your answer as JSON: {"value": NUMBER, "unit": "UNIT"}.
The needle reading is {"value": 25, "unit": "°"}
